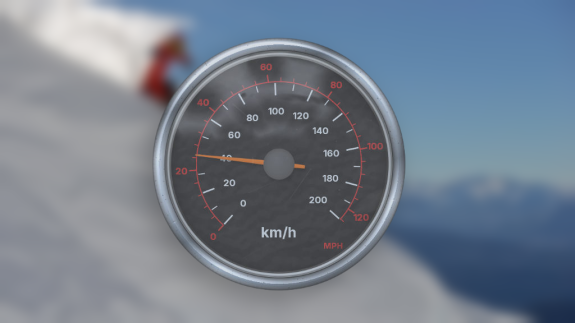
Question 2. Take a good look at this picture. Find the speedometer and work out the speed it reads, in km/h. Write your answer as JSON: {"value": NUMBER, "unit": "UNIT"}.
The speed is {"value": 40, "unit": "km/h"}
